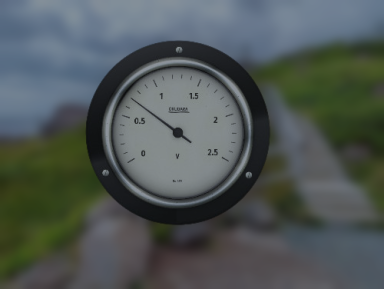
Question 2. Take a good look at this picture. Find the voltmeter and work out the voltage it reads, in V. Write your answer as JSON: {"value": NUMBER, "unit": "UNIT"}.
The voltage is {"value": 0.7, "unit": "V"}
